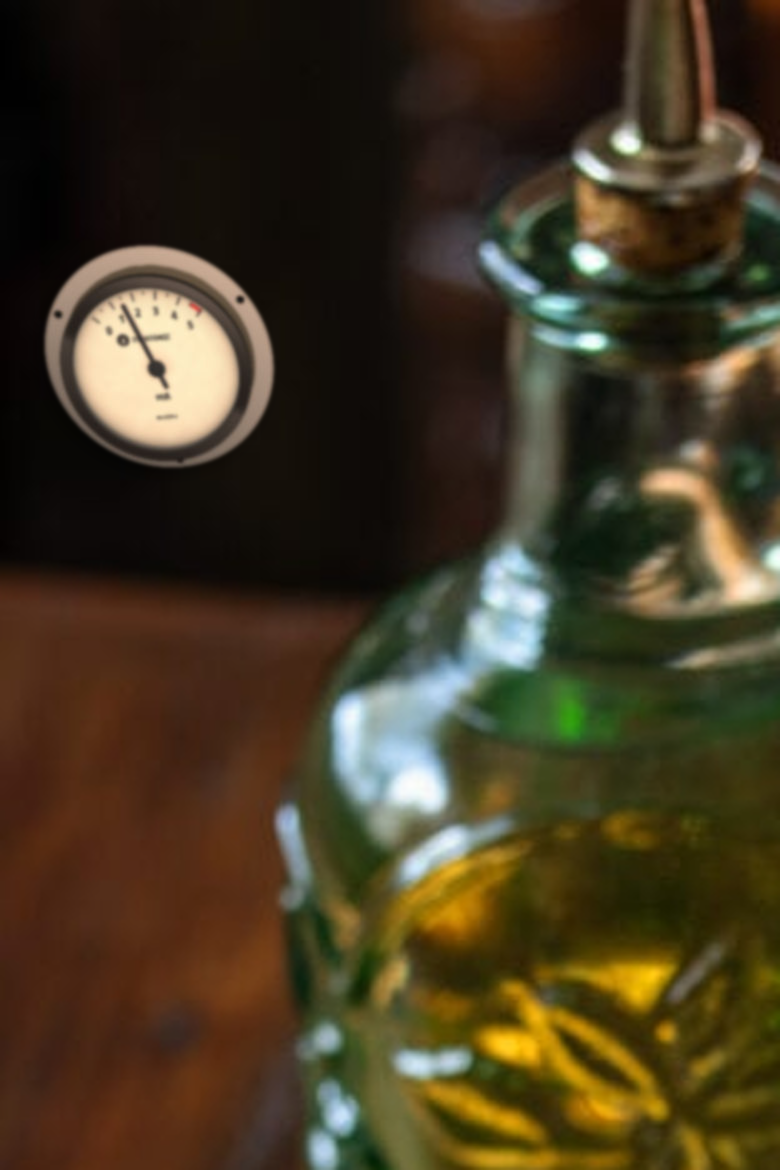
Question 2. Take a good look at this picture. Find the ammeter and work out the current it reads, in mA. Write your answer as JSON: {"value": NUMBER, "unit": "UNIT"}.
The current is {"value": 1.5, "unit": "mA"}
